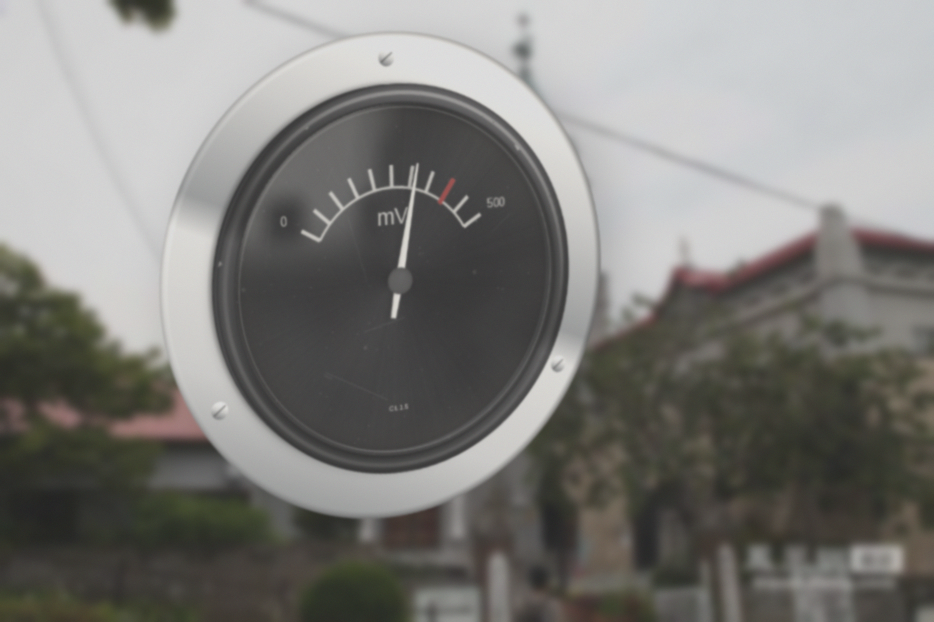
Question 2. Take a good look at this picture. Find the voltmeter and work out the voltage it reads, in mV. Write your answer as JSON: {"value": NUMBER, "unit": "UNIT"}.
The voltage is {"value": 300, "unit": "mV"}
